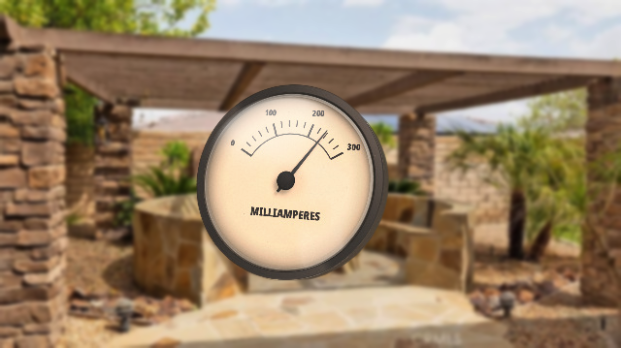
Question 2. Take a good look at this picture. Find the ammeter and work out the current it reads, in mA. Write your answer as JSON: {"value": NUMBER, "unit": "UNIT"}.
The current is {"value": 240, "unit": "mA"}
